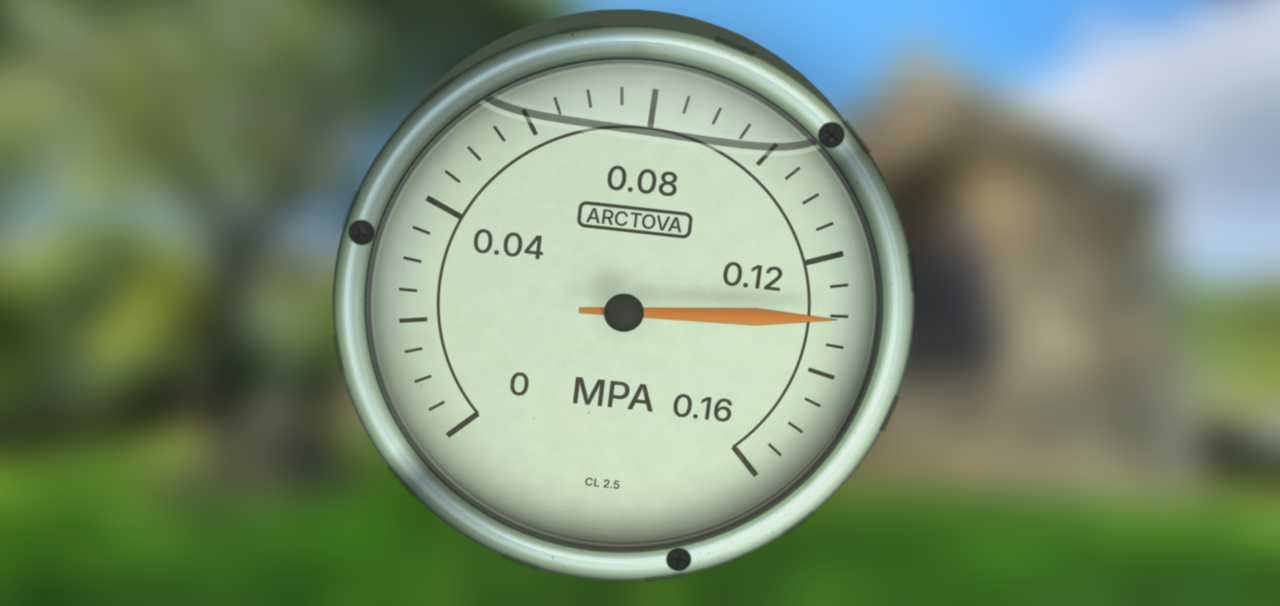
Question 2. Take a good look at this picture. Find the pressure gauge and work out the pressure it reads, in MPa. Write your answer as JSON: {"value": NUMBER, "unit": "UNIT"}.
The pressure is {"value": 0.13, "unit": "MPa"}
